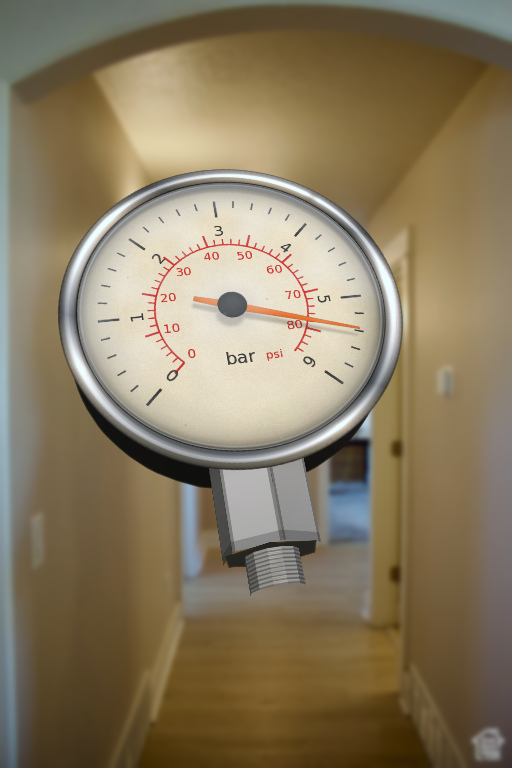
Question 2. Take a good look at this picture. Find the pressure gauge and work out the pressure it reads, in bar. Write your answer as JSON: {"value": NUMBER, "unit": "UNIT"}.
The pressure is {"value": 5.4, "unit": "bar"}
